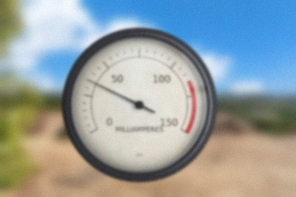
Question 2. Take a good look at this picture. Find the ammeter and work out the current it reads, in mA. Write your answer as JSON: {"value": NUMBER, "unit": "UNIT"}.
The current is {"value": 35, "unit": "mA"}
